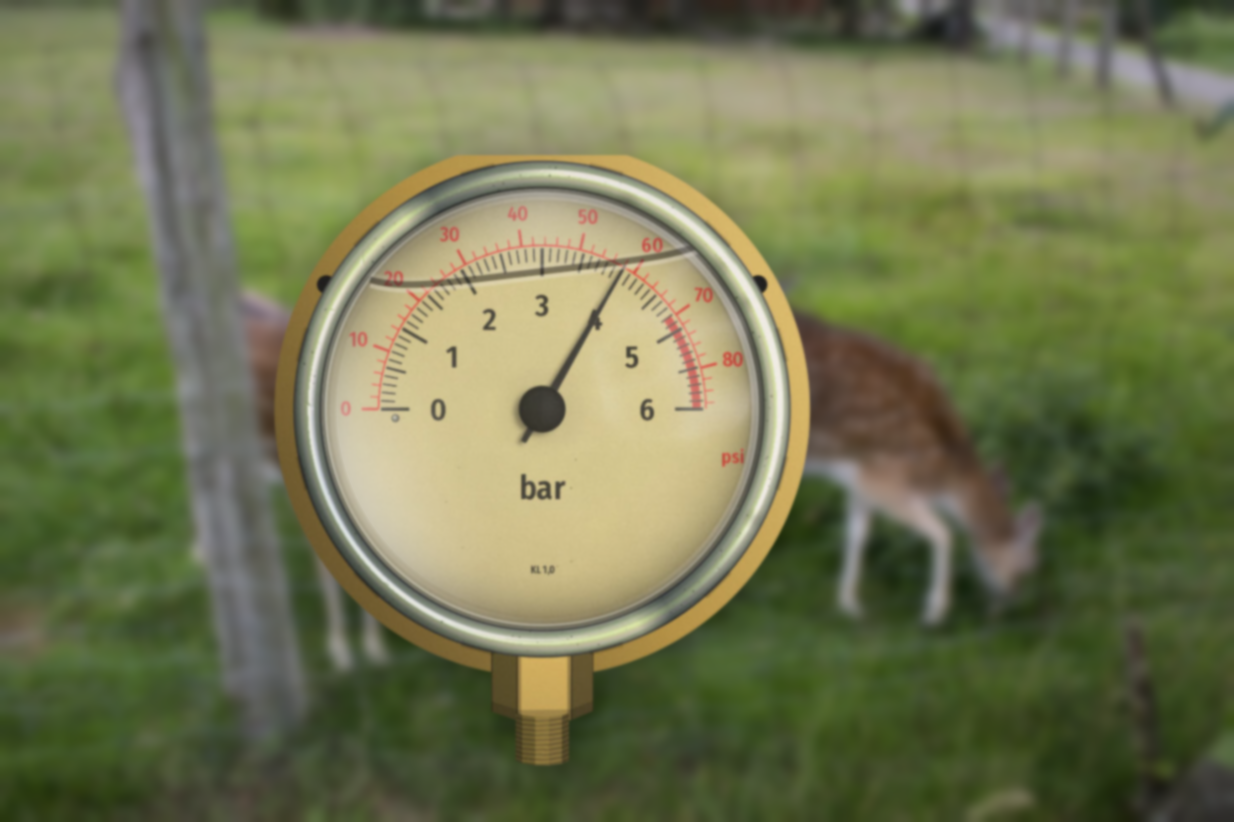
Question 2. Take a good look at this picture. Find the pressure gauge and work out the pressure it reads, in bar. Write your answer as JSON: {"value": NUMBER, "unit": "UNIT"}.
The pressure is {"value": 4, "unit": "bar"}
